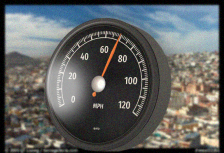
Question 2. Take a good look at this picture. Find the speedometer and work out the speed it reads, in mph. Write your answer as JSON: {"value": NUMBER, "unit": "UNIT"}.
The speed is {"value": 70, "unit": "mph"}
